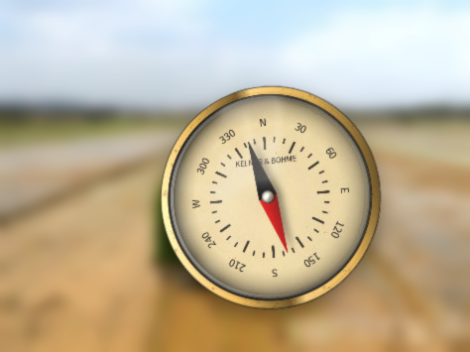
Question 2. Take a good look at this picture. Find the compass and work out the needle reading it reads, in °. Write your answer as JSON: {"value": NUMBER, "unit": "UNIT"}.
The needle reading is {"value": 165, "unit": "°"}
